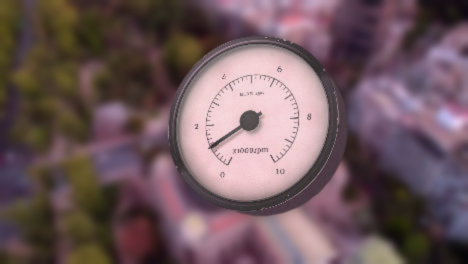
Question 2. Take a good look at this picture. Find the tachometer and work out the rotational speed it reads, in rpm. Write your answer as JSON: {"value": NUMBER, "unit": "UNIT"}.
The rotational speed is {"value": 1000, "unit": "rpm"}
